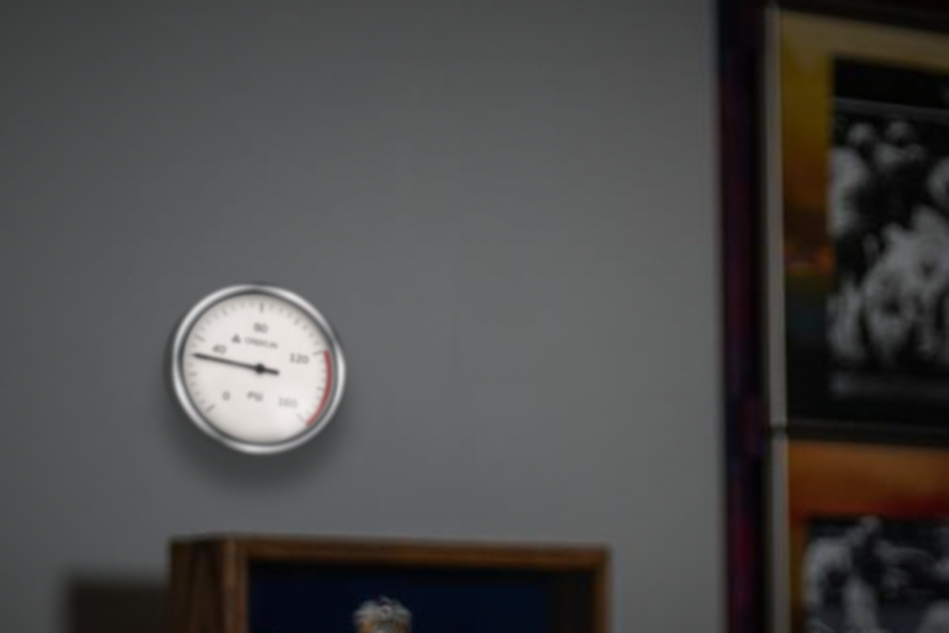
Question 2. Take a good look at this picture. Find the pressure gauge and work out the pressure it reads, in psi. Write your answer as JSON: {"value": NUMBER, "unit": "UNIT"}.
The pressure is {"value": 30, "unit": "psi"}
